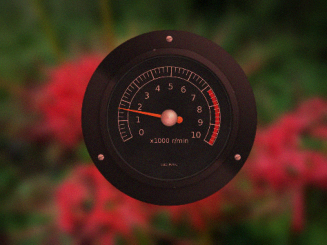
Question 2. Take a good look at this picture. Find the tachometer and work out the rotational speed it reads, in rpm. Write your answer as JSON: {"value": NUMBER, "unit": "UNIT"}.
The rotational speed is {"value": 1600, "unit": "rpm"}
